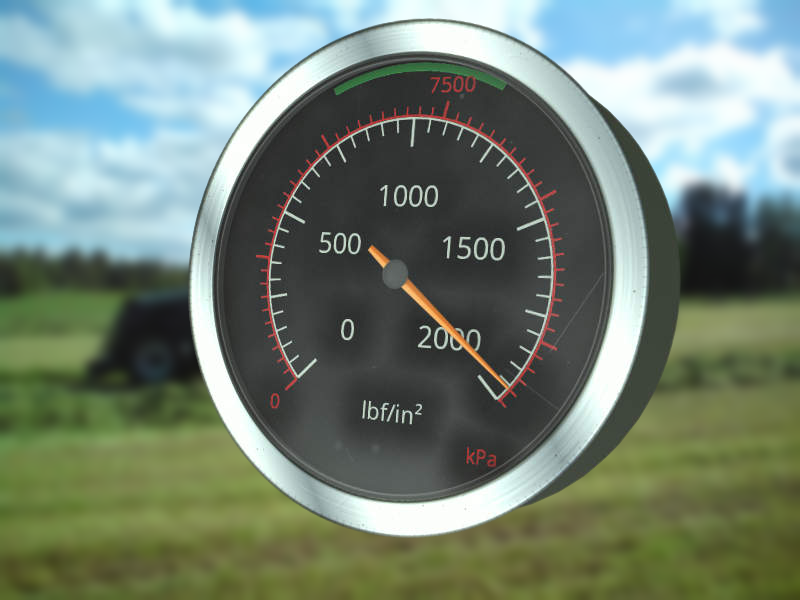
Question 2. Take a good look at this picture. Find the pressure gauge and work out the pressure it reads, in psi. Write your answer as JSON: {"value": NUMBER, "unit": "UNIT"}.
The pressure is {"value": 1950, "unit": "psi"}
